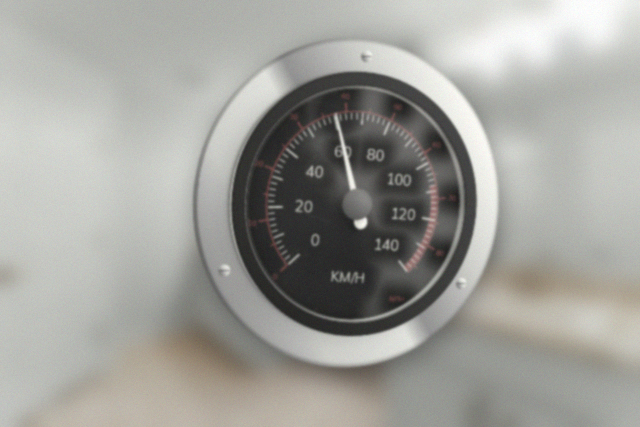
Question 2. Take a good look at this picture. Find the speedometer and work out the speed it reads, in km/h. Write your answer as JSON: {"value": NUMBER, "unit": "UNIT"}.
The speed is {"value": 60, "unit": "km/h"}
